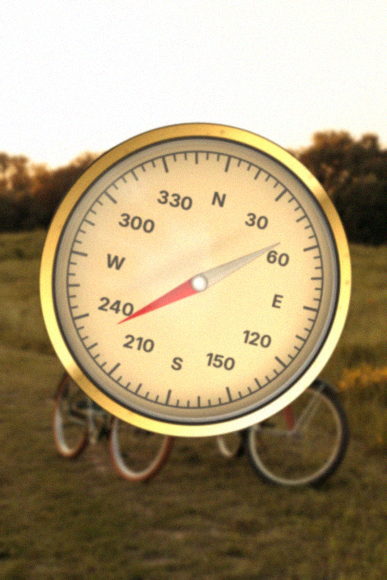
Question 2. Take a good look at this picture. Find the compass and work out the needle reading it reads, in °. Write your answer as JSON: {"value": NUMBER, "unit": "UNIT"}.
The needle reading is {"value": 230, "unit": "°"}
